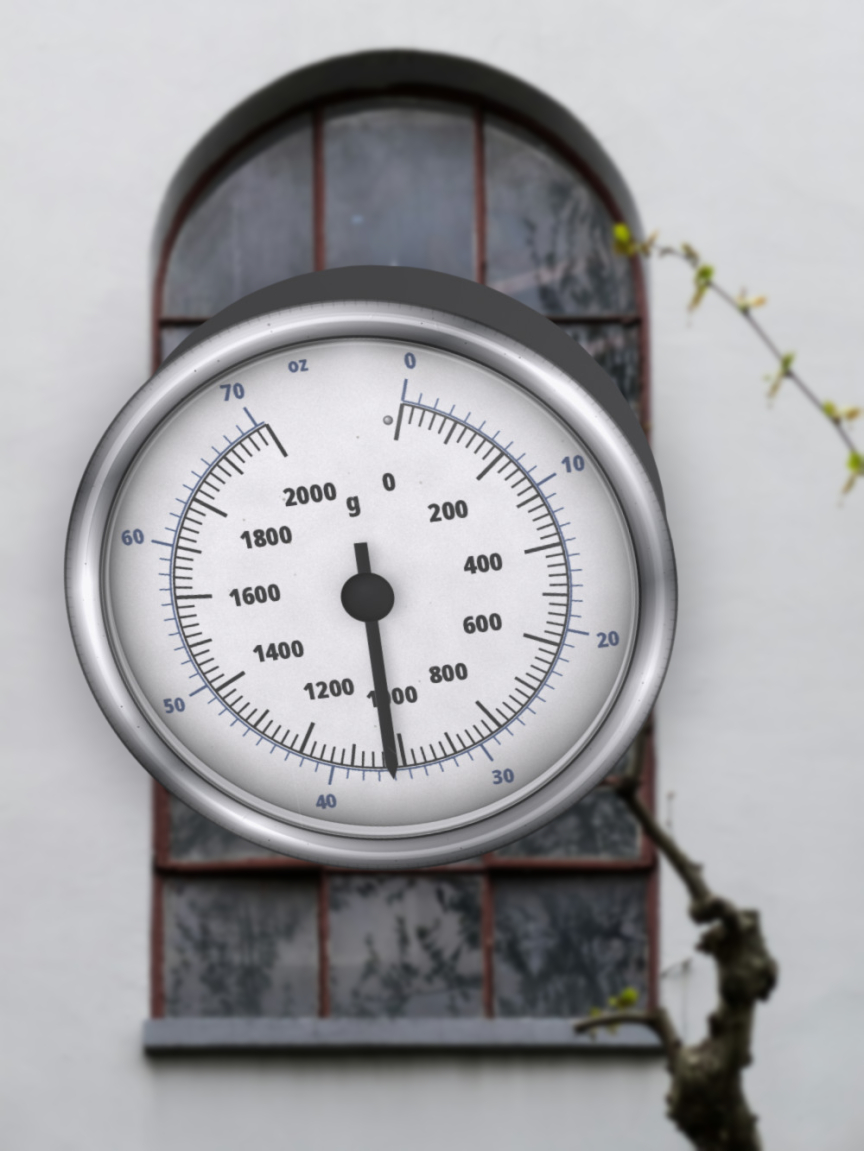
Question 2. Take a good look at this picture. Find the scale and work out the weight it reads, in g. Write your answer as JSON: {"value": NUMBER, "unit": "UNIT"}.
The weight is {"value": 1020, "unit": "g"}
